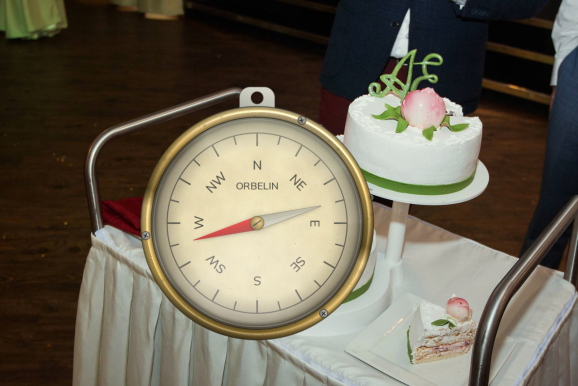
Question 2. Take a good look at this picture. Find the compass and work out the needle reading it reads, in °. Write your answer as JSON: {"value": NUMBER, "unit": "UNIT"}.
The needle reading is {"value": 255, "unit": "°"}
